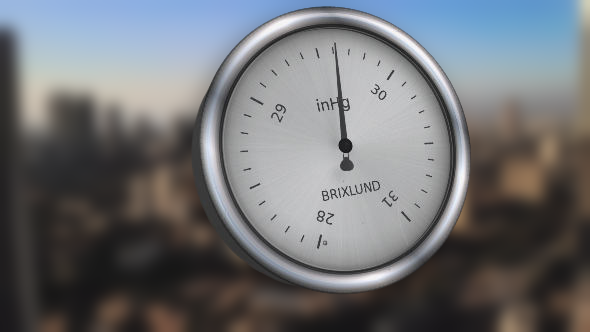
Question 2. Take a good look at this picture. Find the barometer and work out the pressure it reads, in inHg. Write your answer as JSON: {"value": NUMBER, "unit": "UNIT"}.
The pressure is {"value": 29.6, "unit": "inHg"}
